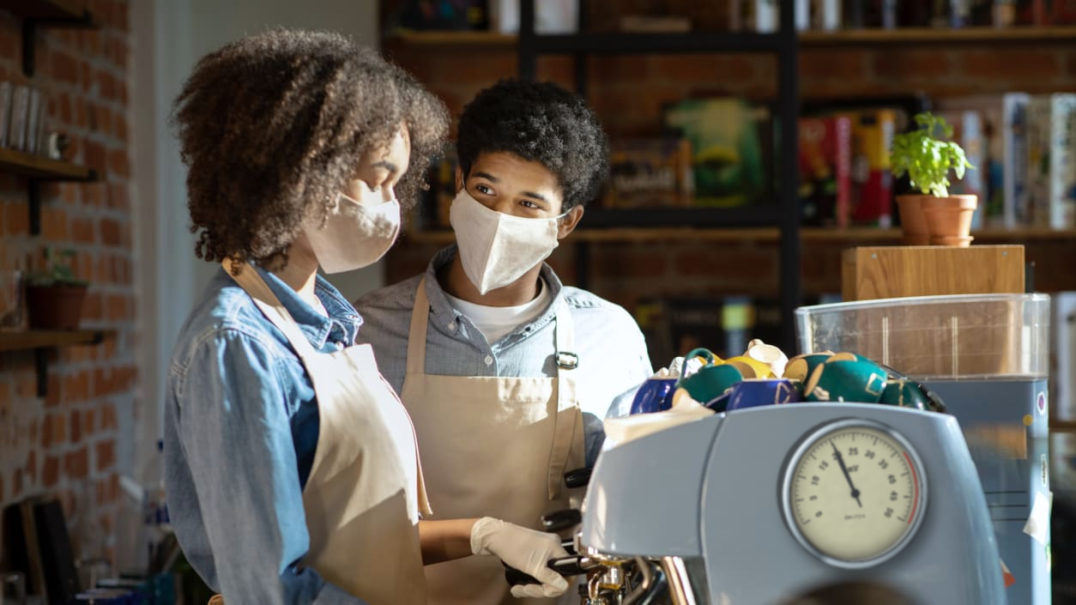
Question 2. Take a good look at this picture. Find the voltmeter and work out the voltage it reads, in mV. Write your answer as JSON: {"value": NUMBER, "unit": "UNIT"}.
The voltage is {"value": 20, "unit": "mV"}
